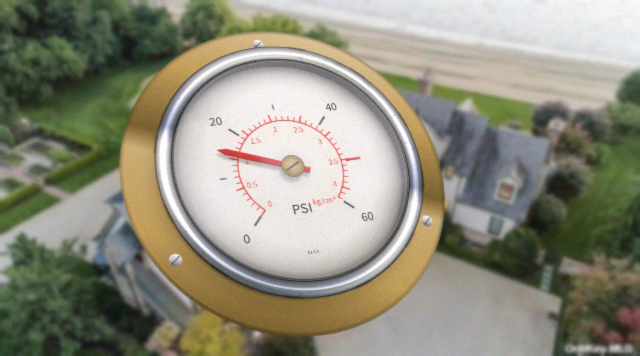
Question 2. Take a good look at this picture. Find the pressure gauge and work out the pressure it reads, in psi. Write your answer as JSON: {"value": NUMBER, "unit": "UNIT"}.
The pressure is {"value": 15, "unit": "psi"}
